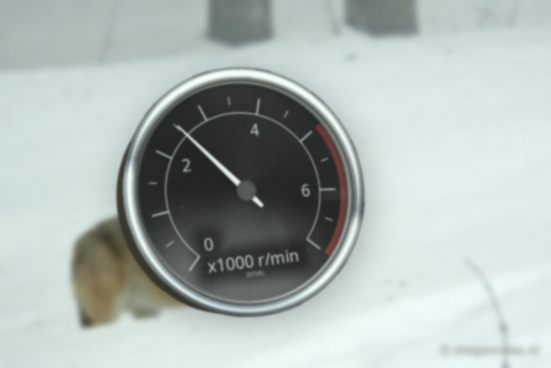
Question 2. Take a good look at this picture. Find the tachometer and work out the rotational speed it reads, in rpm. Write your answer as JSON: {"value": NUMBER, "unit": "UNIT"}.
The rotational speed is {"value": 2500, "unit": "rpm"}
